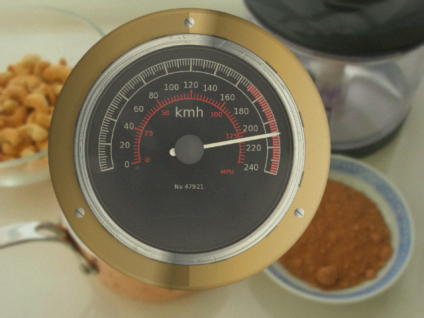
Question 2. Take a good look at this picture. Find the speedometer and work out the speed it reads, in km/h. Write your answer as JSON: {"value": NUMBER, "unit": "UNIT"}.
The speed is {"value": 210, "unit": "km/h"}
